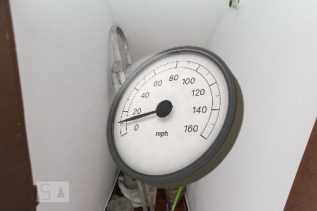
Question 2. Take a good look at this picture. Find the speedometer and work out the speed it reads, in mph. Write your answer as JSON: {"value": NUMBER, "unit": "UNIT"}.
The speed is {"value": 10, "unit": "mph"}
